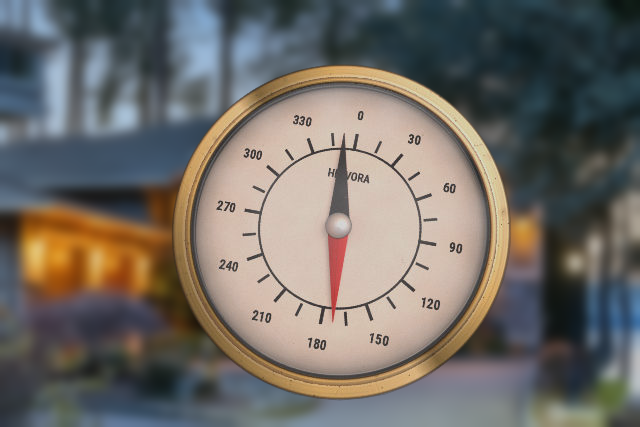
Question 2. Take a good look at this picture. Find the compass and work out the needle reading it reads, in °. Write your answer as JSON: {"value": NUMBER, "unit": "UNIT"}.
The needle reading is {"value": 172.5, "unit": "°"}
